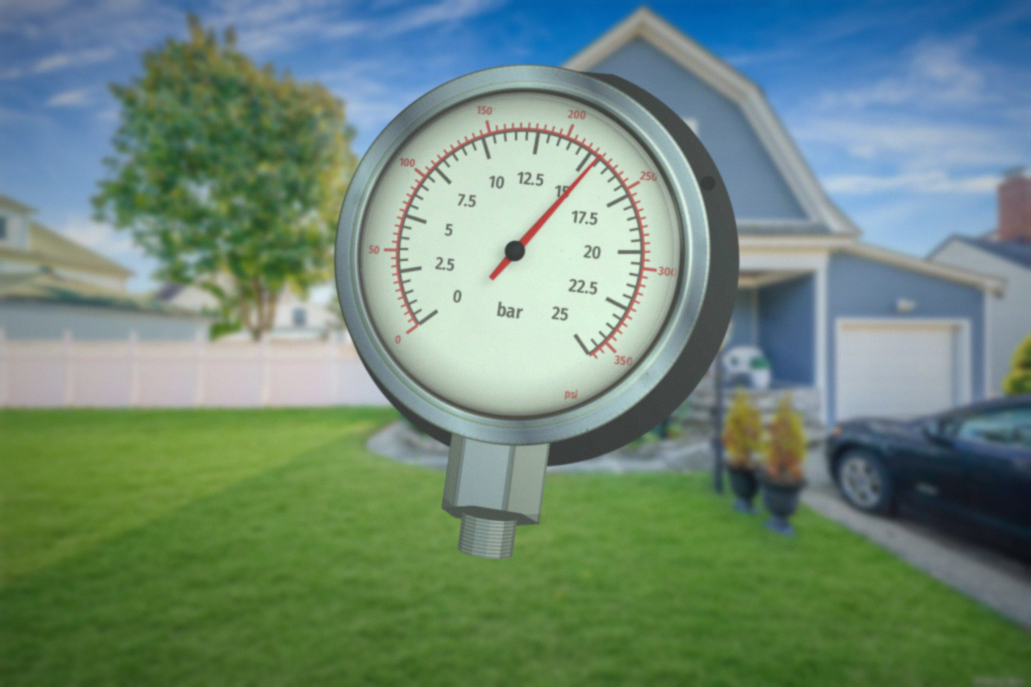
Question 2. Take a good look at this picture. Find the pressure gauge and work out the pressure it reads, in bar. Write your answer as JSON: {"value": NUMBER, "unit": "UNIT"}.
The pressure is {"value": 15.5, "unit": "bar"}
